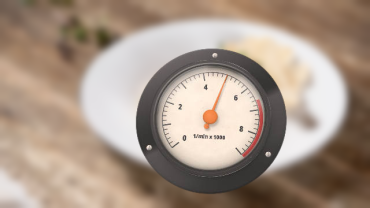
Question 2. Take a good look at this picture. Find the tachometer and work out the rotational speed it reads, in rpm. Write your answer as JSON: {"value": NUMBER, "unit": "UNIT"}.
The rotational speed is {"value": 5000, "unit": "rpm"}
